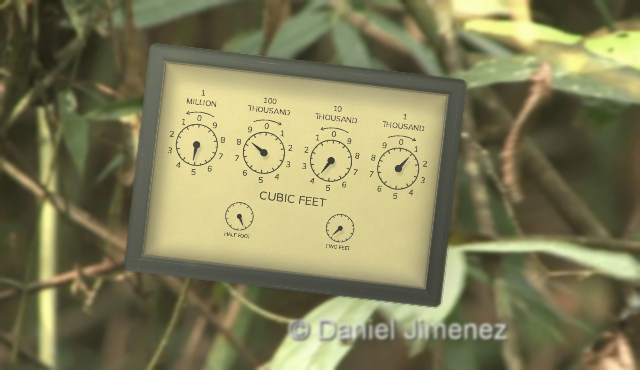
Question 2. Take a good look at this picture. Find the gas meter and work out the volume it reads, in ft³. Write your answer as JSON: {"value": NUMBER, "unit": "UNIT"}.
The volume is {"value": 484100, "unit": "ft³"}
